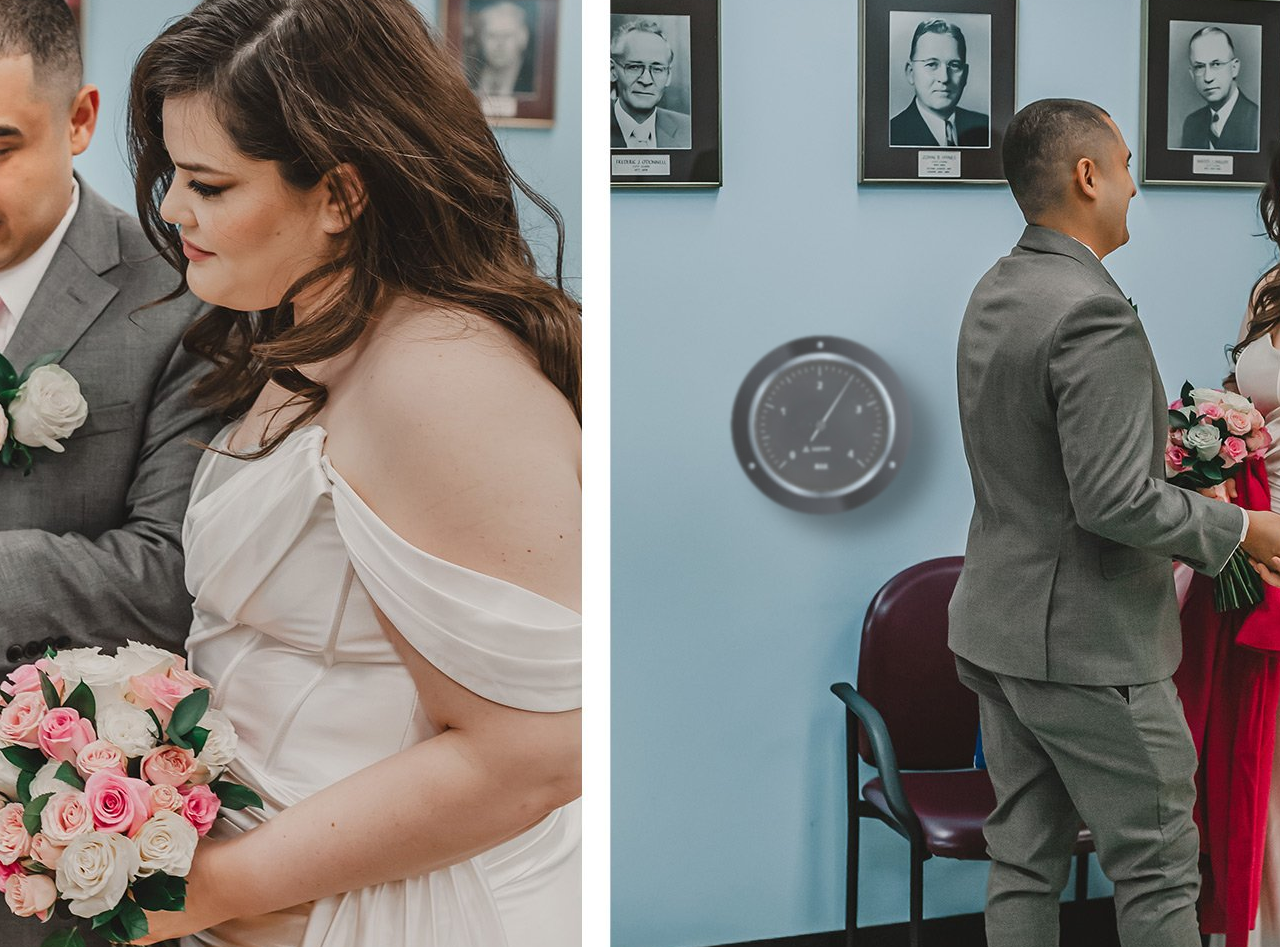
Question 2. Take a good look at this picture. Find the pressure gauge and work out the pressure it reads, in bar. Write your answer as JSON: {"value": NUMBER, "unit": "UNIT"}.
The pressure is {"value": 2.5, "unit": "bar"}
